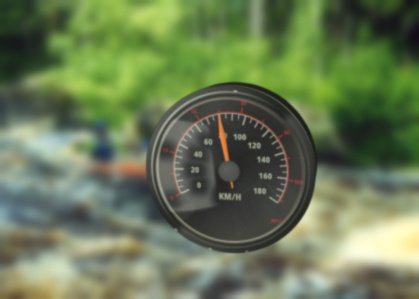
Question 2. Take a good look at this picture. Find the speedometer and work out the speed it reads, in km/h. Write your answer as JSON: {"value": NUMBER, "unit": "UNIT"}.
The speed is {"value": 80, "unit": "km/h"}
